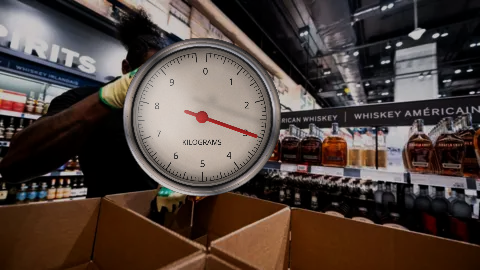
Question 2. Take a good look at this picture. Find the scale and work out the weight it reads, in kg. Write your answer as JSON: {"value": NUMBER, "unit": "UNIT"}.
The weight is {"value": 3, "unit": "kg"}
